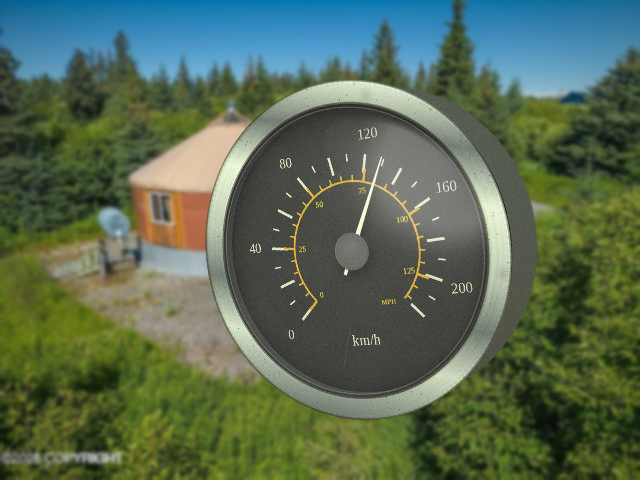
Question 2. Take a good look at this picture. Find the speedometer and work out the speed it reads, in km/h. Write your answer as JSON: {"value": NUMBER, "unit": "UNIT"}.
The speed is {"value": 130, "unit": "km/h"}
